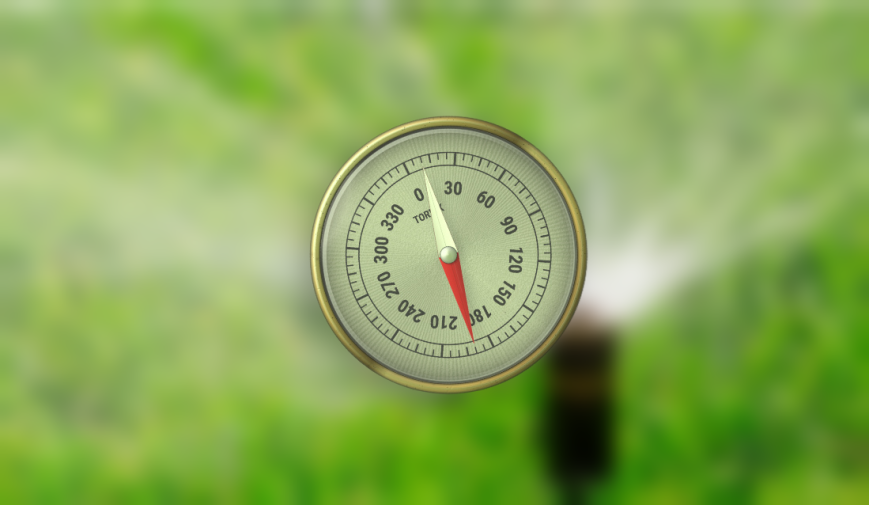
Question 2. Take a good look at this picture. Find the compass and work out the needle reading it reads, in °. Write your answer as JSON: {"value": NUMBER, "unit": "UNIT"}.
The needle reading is {"value": 190, "unit": "°"}
